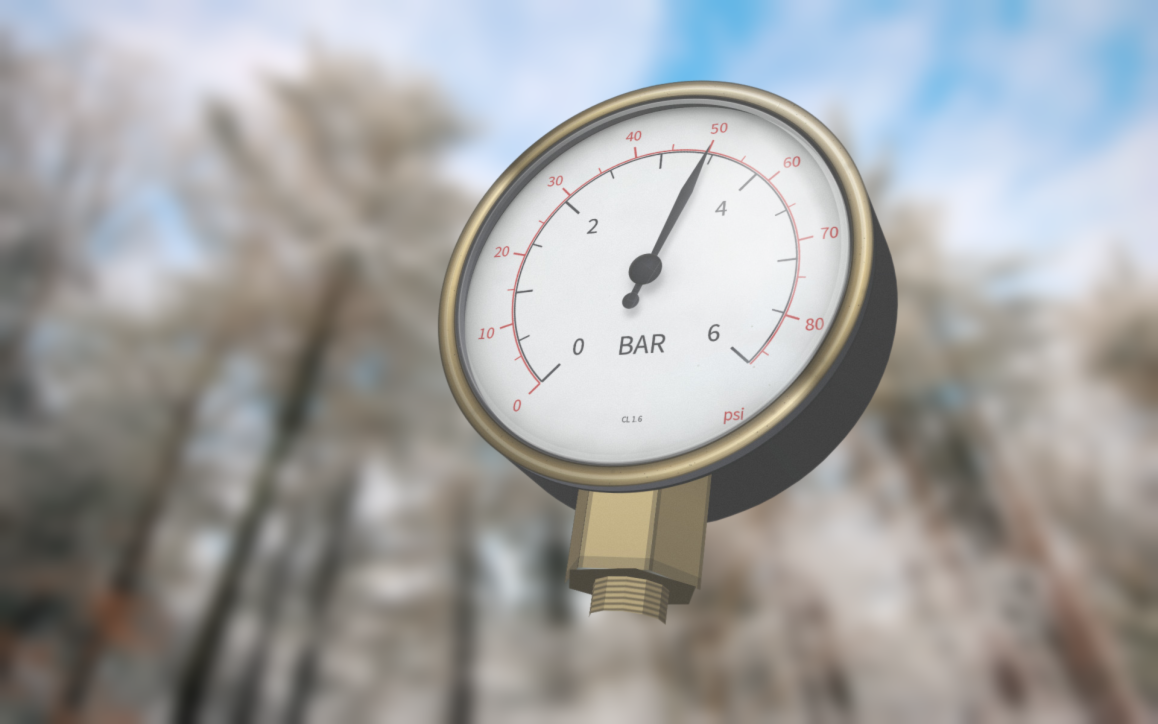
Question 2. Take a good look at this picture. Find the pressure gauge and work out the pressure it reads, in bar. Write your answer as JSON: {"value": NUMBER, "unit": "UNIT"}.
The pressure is {"value": 3.5, "unit": "bar"}
